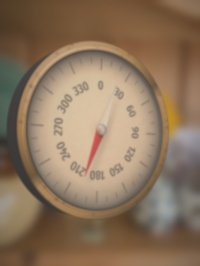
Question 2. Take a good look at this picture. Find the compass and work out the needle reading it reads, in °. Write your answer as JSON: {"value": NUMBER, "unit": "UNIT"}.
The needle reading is {"value": 200, "unit": "°"}
